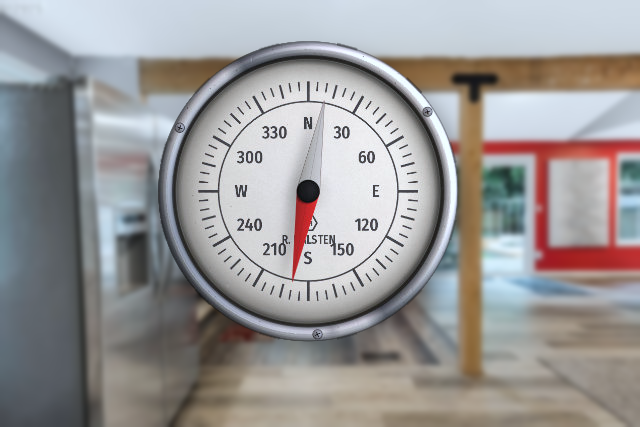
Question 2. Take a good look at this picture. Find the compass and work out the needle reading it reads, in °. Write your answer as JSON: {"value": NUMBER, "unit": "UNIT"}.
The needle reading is {"value": 190, "unit": "°"}
